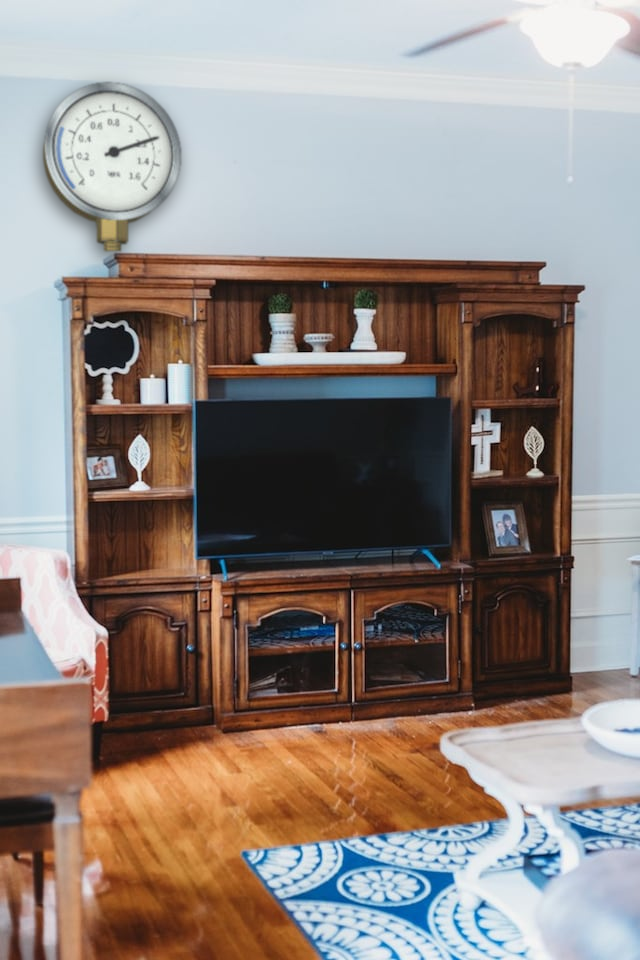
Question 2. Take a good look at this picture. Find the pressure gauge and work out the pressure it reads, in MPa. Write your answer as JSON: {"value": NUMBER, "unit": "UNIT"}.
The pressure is {"value": 1.2, "unit": "MPa"}
